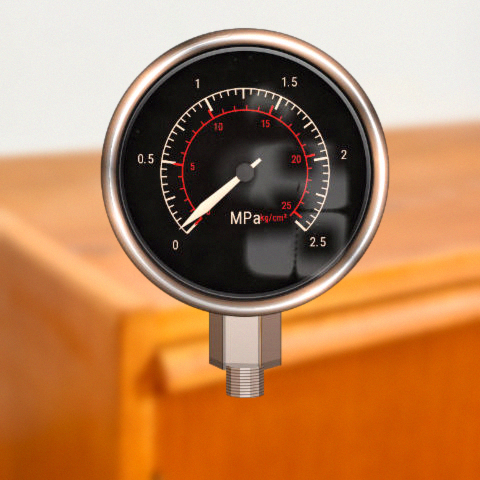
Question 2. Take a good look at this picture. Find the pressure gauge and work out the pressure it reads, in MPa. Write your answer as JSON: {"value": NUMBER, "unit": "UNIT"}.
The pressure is {"value": 0.05, "unit": "MPa"}
